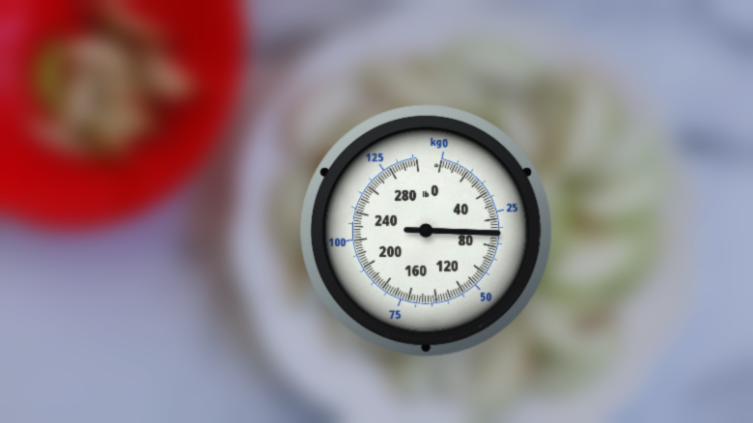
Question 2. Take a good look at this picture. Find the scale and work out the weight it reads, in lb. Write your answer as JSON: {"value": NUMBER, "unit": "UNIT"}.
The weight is {"value": 70, "unit": "lb"}
